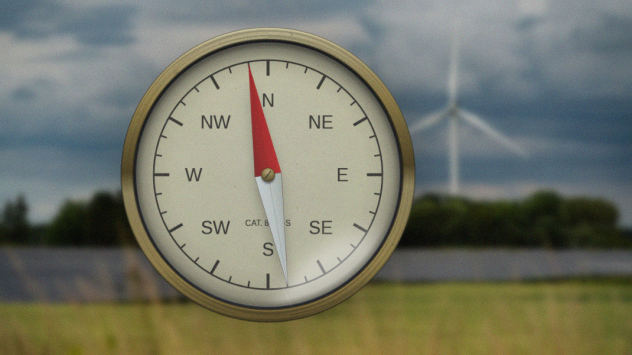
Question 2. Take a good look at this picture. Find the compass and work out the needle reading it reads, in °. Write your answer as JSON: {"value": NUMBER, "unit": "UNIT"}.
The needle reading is {"value": 350, "unit": "°"}
